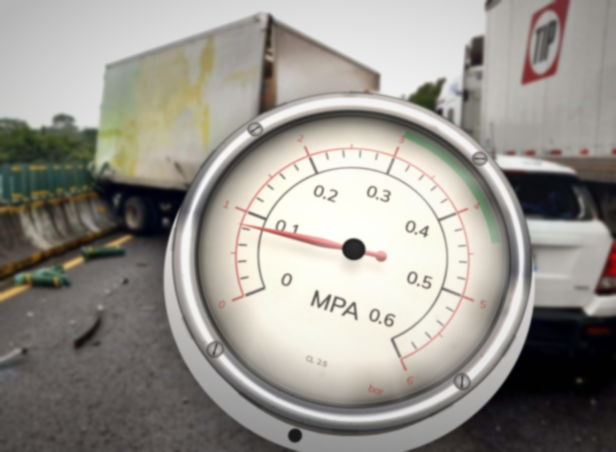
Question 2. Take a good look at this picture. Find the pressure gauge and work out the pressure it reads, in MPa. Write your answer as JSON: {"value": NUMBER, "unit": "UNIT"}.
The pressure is {"value": 0.08, "unit": "MPa"}
